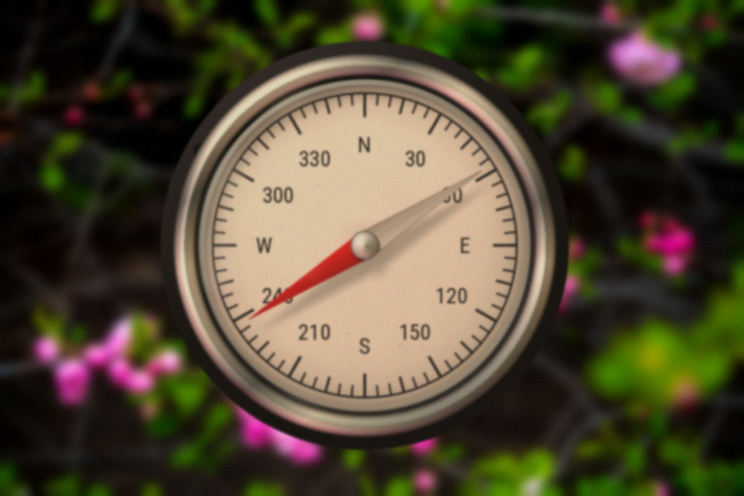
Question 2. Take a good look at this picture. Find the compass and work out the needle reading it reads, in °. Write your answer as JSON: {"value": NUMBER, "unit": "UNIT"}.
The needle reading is {"value": 237.5, "unit": "°"}
